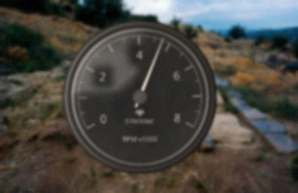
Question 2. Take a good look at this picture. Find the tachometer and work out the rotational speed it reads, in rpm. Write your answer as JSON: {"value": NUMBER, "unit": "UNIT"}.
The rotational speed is {"value": 4750, "unit": "rpm"}
